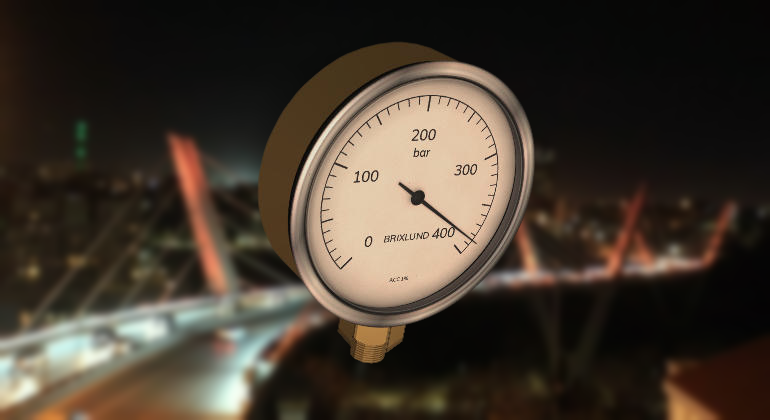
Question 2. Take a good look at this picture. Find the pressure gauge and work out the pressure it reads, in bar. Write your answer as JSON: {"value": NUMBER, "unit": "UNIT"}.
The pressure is {"value": 385, "unit": "bar"}
